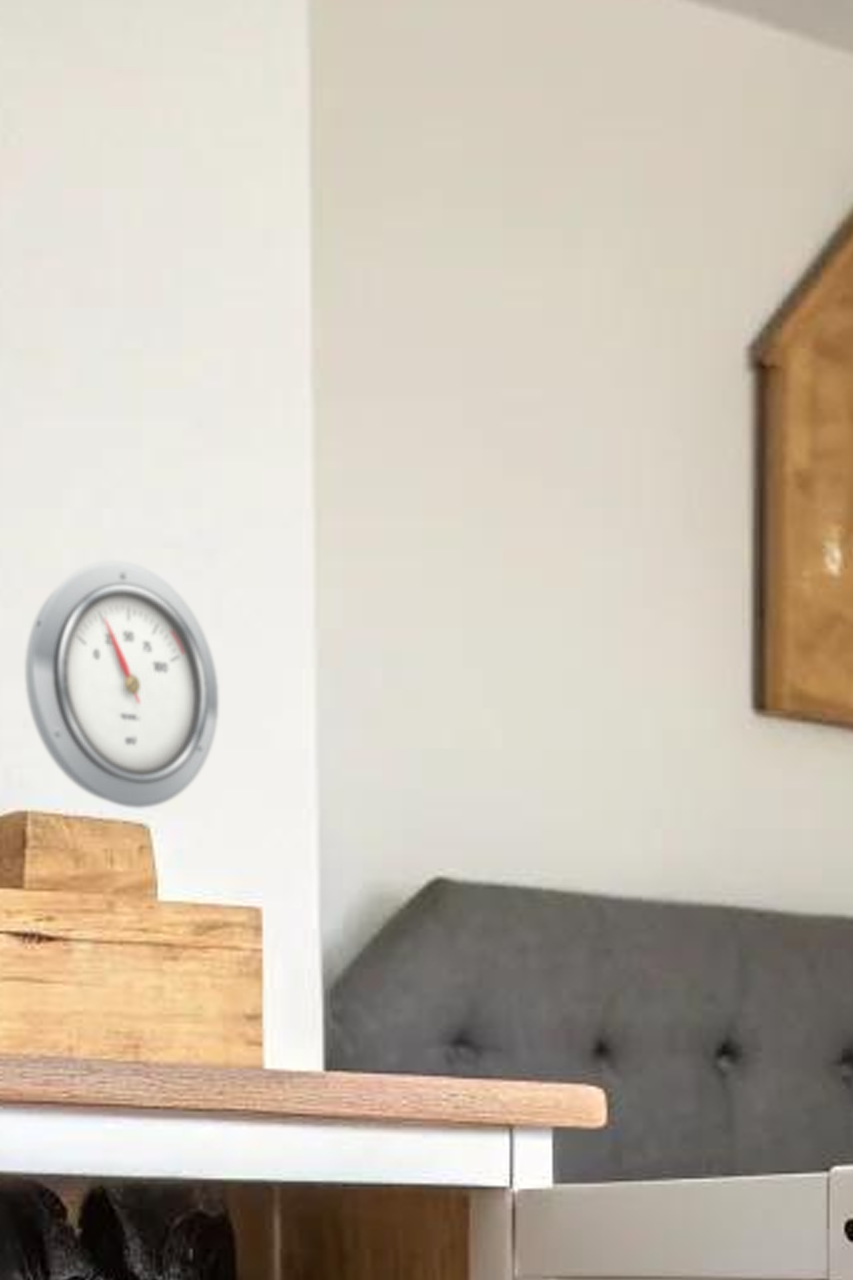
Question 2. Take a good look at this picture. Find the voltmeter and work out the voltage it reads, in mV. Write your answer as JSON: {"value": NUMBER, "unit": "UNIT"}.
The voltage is {"value": 25, "unit": "mV"}
